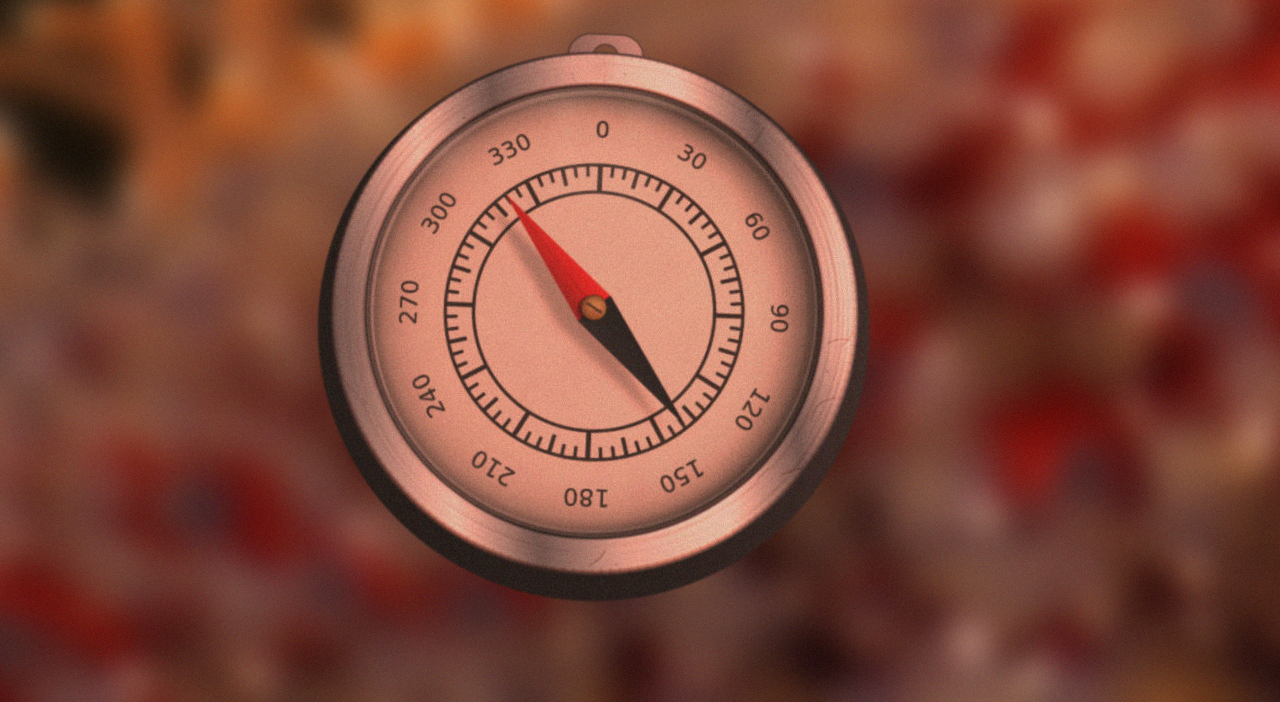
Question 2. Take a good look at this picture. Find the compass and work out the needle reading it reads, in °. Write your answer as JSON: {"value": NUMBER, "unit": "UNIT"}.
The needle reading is {"value": 320, "unit": "°"}
